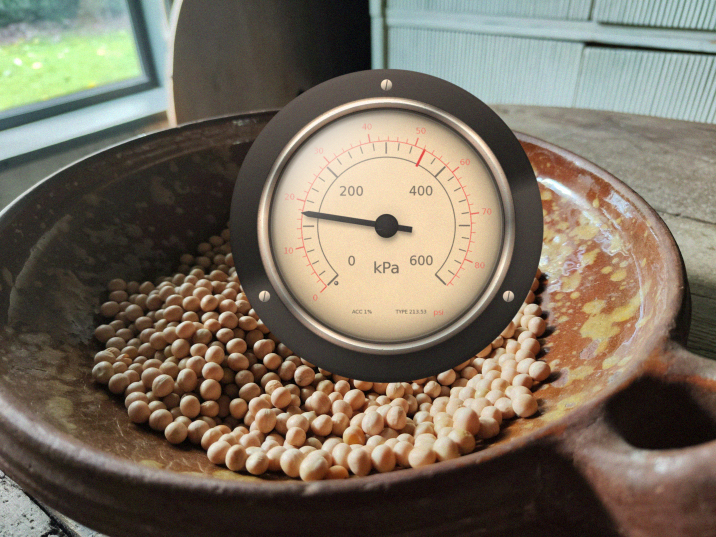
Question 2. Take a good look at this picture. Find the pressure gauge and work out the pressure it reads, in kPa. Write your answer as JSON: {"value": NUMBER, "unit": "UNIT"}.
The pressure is {"value": 120, "unit": "kPa"}
